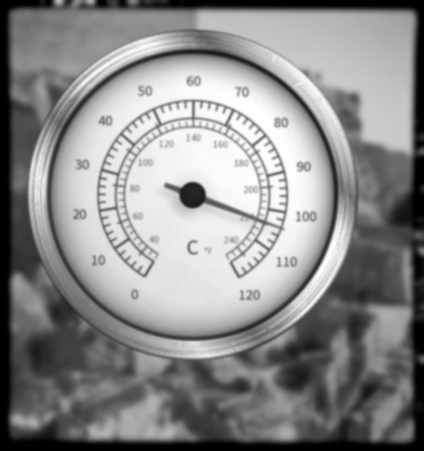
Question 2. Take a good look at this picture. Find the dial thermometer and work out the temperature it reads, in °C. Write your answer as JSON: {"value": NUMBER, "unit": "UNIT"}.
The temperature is {"value": 104, "unit": "°C"}
